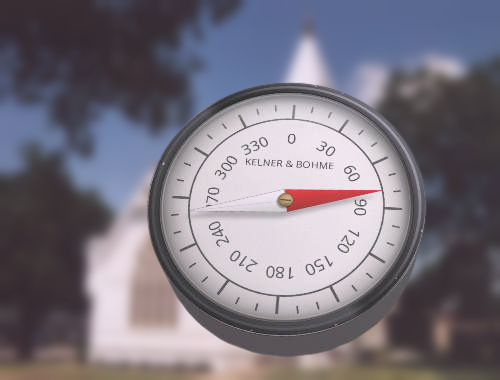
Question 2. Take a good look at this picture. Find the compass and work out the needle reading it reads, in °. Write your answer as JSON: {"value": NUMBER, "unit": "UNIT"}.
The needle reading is {"value": 80, "unit": "°"}
